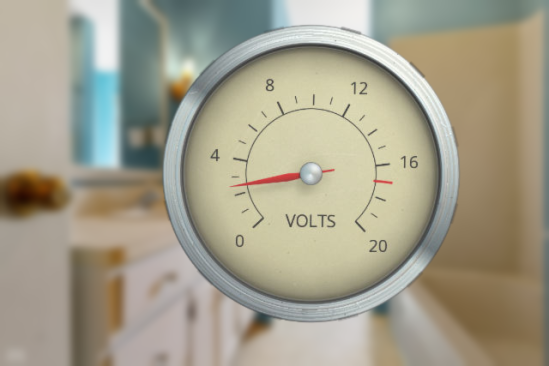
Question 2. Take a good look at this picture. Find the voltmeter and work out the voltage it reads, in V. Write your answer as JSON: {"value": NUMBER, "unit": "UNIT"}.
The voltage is {"value": 2.5, "unit": "V"}
